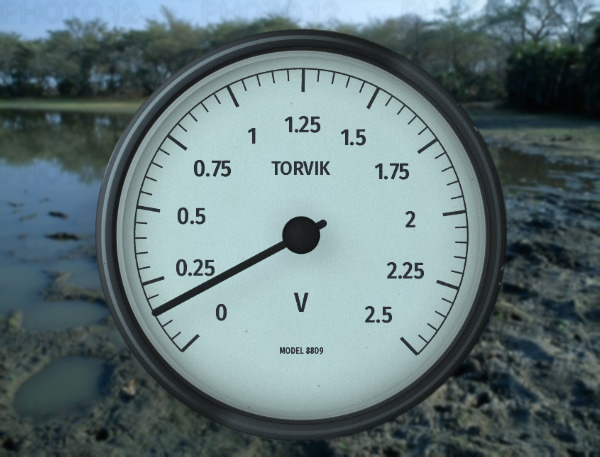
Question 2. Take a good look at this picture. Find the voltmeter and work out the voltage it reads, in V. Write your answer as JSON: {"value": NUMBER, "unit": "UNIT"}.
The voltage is {"value": 0.15, "unit": "V"}
